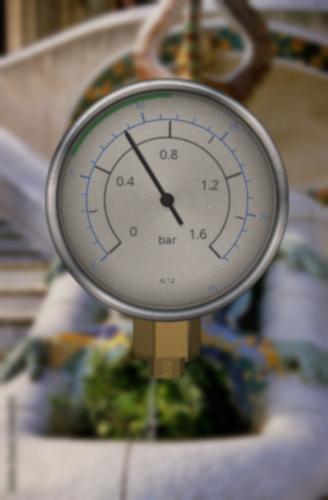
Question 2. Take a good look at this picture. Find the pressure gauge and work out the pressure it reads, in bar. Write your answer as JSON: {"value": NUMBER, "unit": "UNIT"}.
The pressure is {"value": 0.6, "unit": "bar"}
